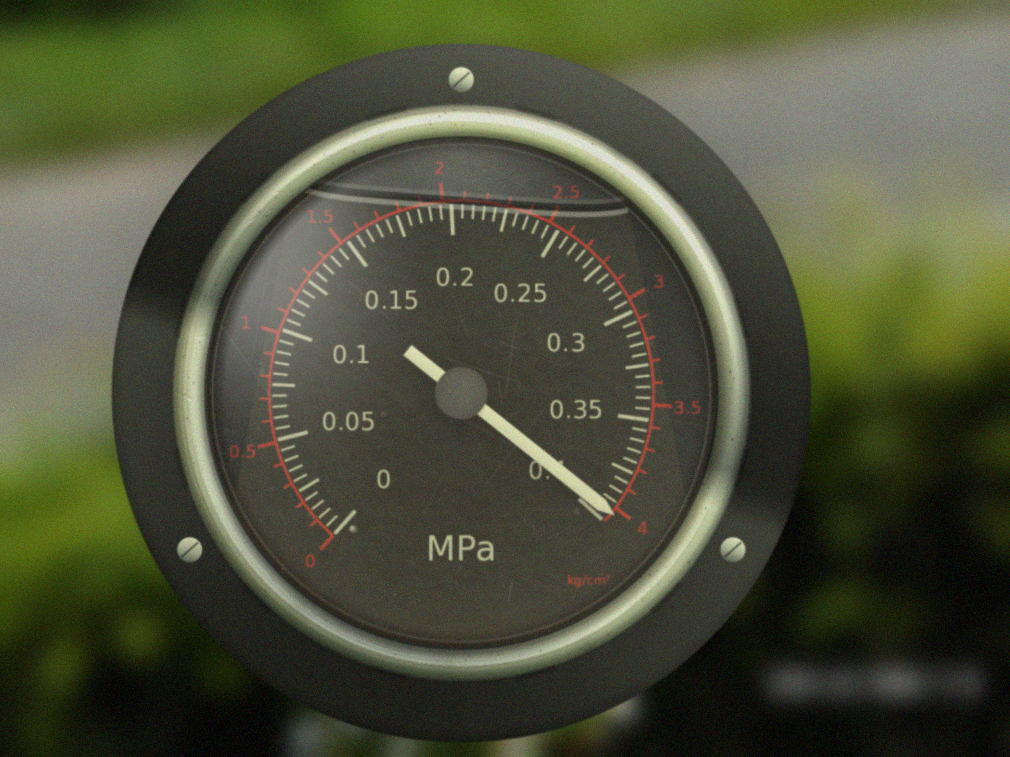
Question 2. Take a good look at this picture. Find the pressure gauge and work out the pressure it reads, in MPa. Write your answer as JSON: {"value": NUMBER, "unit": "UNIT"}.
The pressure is {"value": 0.395, "unit": "MPa"}
